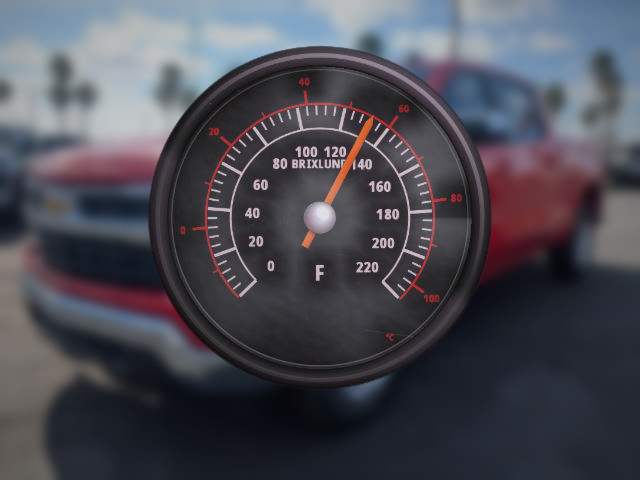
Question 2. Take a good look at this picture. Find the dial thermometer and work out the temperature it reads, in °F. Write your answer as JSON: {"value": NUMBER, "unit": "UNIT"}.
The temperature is {"value": 132, "unit": "°F"}
